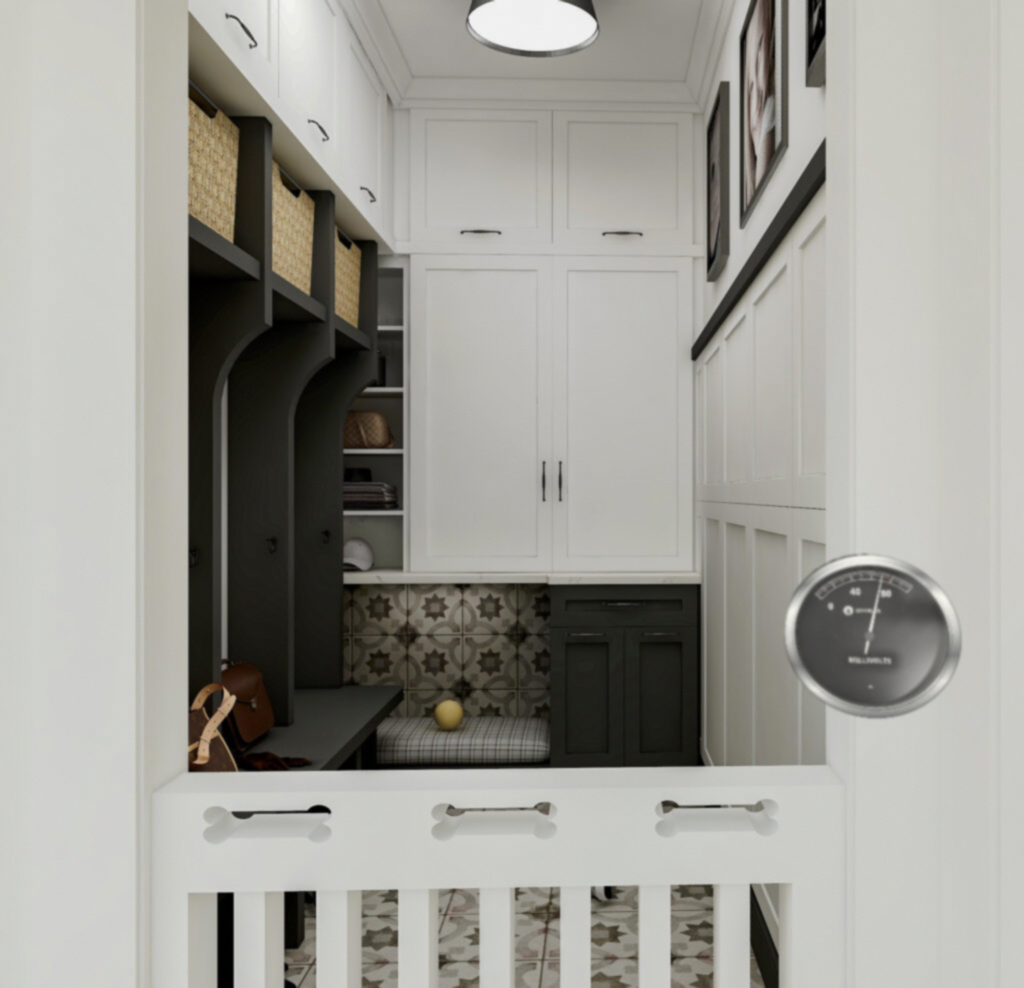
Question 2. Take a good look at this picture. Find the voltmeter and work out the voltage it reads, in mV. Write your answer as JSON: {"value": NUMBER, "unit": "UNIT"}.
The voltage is {"value": 70, "unit": "mV"}
